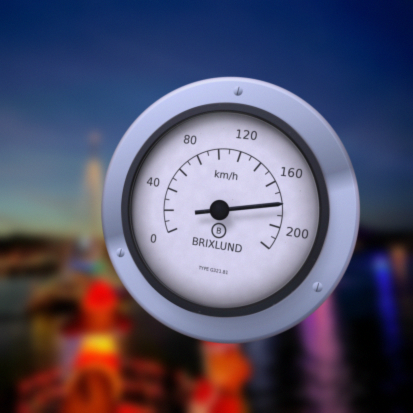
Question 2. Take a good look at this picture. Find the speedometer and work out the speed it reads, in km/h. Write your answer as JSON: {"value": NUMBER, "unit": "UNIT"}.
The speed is {"value": 180, "unit": "km/h"}
